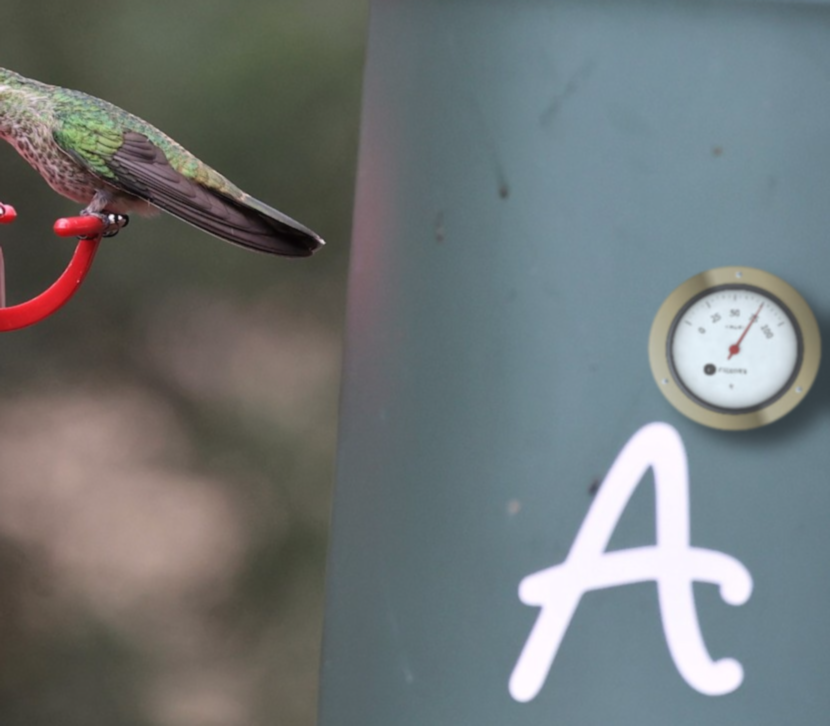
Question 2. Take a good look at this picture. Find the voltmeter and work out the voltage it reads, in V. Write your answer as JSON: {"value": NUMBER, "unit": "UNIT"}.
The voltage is {"value": 75, "unit": "V"}
